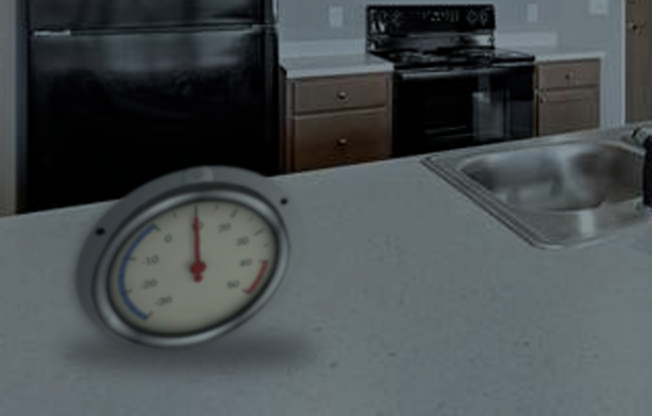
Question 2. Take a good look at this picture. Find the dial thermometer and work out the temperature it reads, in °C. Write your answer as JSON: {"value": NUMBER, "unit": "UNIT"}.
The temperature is {"value": 10, "unit": "°C"}
